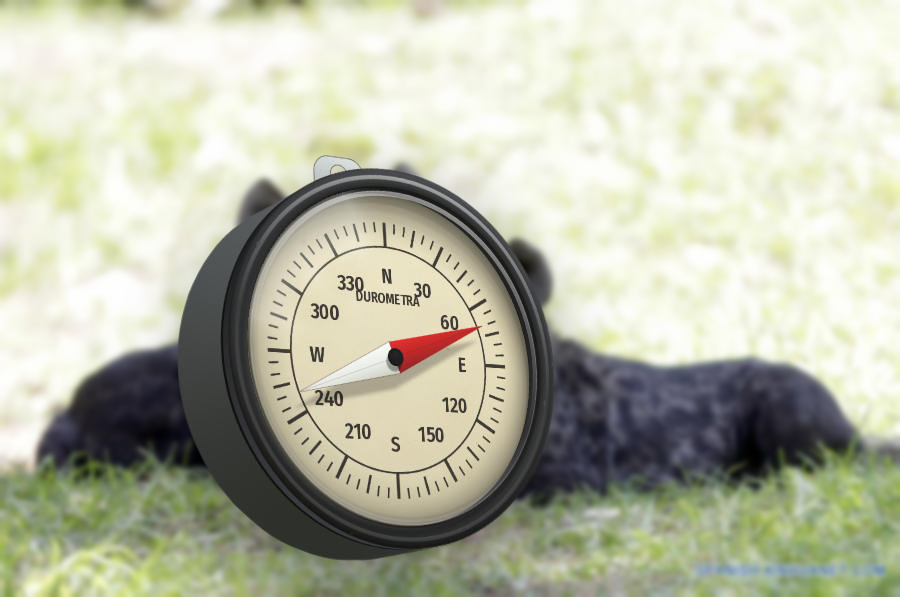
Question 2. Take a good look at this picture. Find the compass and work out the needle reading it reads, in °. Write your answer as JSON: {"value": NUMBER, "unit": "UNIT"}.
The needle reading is {"value": 70, "unit": "°"}
